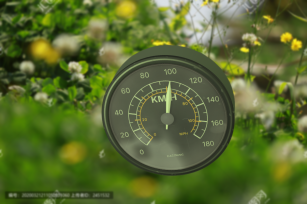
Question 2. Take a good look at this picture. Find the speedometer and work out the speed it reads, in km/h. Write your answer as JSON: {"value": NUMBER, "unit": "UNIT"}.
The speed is {"value": 100, "unit": "km/h"}
